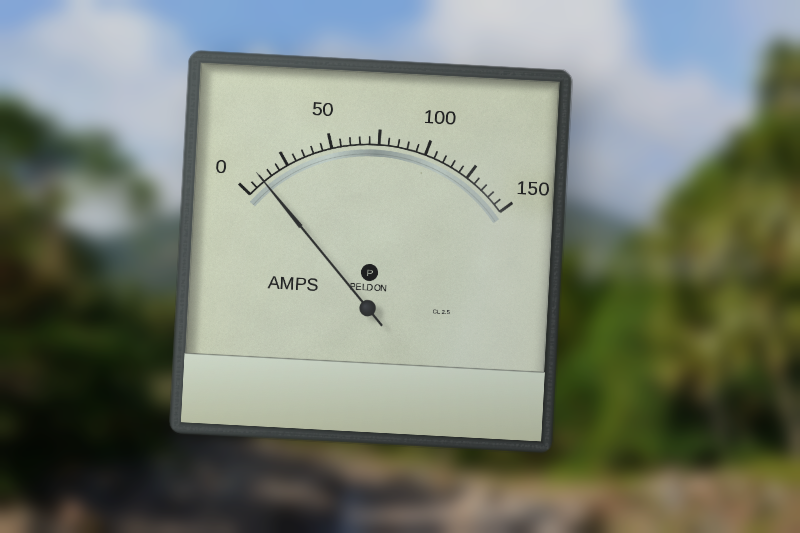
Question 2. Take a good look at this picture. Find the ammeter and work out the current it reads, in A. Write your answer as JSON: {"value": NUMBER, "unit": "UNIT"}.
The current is {"value": 10, "unit": "A"}
